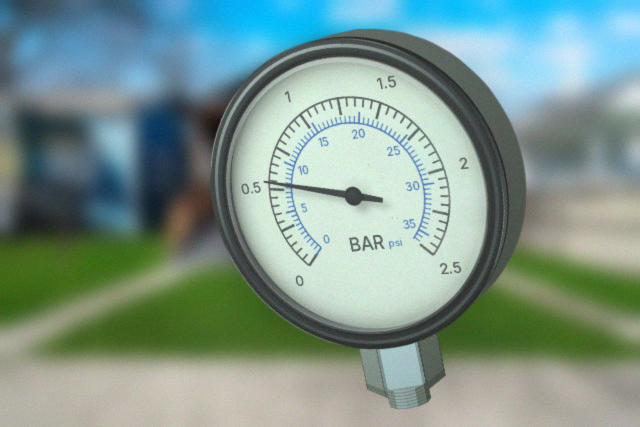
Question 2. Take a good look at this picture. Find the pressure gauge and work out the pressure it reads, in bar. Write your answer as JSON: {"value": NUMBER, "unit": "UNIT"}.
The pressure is {"value": 0.55, "unit": "bar"}
